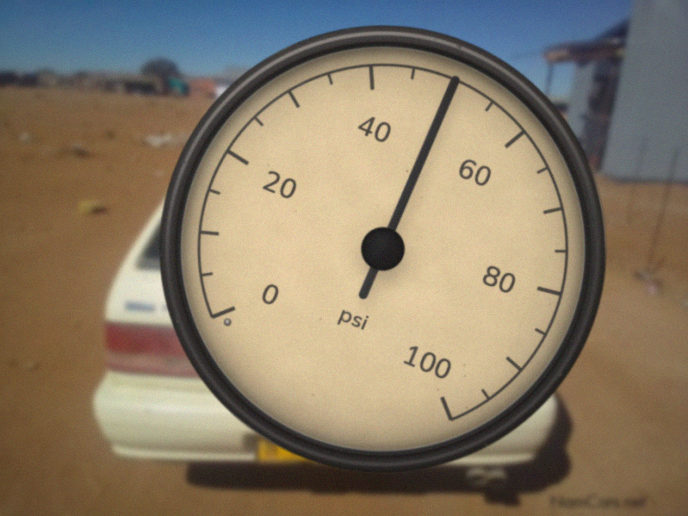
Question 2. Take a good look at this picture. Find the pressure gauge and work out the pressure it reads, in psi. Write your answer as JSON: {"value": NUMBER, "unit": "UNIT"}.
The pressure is {"value": 50, "unit": "psi"}
